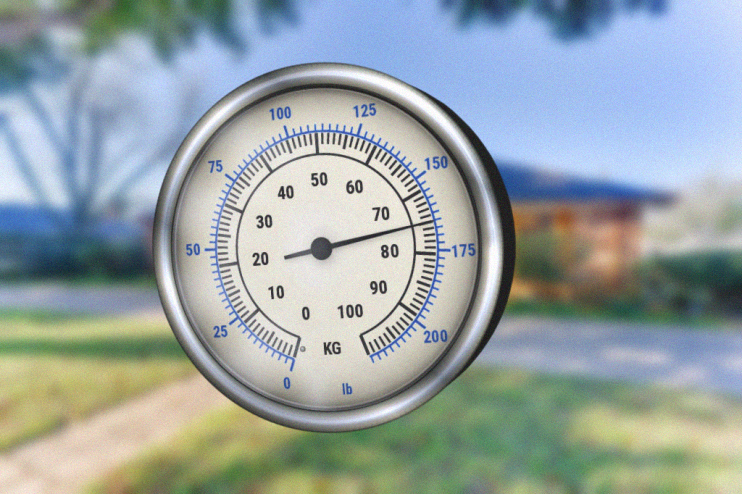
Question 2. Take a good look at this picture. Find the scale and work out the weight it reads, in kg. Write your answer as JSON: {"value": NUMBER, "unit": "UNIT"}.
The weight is {"value": 75, "unit": "kg"}
